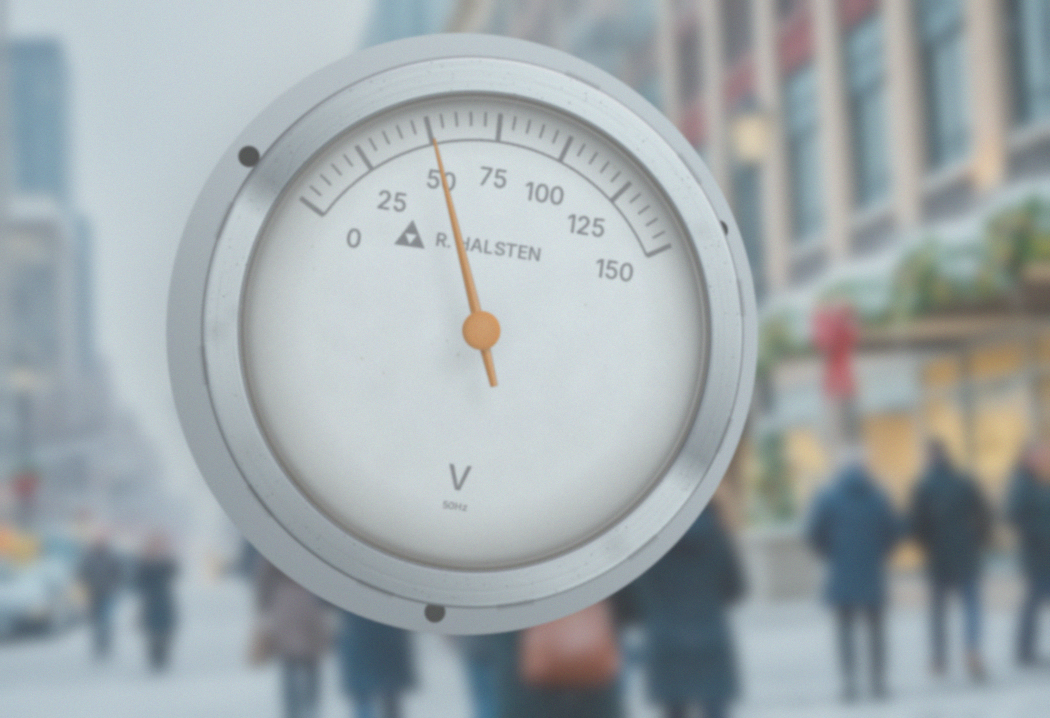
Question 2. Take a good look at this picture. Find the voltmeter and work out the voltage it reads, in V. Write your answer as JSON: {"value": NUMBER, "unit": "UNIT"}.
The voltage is {"value": 50, "unit": "V"}
